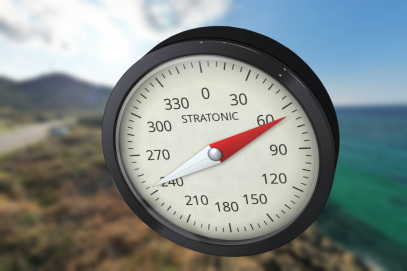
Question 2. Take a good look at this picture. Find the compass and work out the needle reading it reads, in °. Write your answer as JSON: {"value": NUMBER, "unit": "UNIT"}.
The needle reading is {"value": 65, "unit": "°"}
